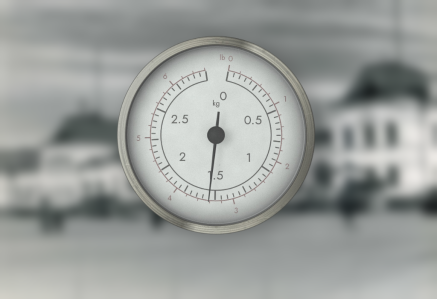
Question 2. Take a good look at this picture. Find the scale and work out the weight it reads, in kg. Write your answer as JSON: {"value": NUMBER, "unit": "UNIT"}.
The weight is {"value": 1.55, "unit": "kg"}
